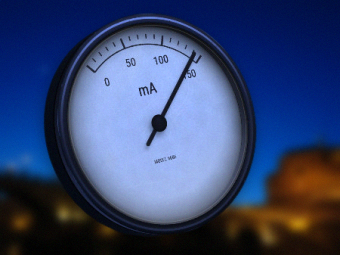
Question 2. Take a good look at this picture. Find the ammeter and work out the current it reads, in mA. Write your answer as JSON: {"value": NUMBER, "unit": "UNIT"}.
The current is {"value": 140, "unit": "mA"}
